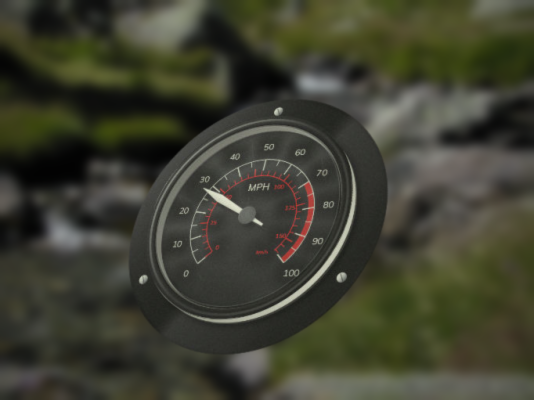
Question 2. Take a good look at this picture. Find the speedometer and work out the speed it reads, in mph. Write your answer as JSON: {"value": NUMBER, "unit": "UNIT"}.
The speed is {"value": 27.5, "unit": "mph"}
